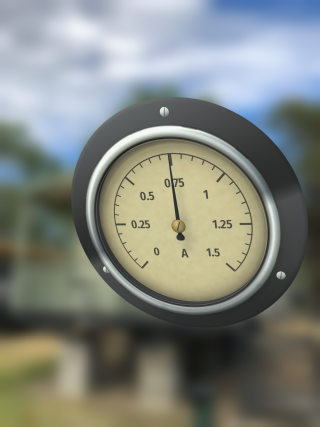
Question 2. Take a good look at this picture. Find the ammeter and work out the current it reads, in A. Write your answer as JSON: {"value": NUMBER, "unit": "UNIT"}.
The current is {"value": 0.75, "unit": "A"}
